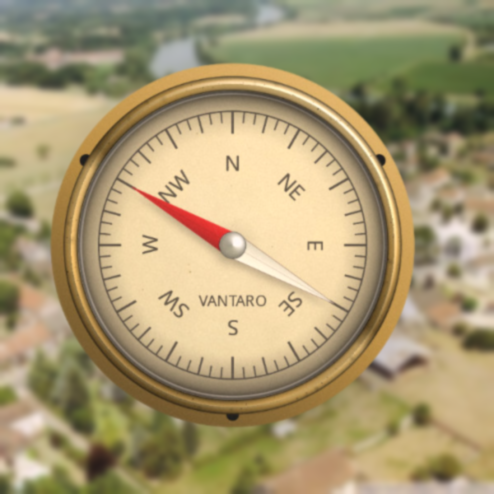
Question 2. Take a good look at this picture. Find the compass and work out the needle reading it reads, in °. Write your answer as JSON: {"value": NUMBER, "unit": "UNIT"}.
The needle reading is {"value": 300, "unit": "°"}
